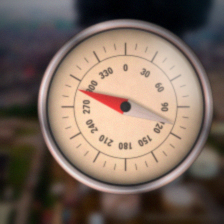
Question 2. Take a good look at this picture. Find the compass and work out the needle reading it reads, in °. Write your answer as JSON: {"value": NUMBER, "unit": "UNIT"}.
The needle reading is {"value": 290, "unit": "°"}
